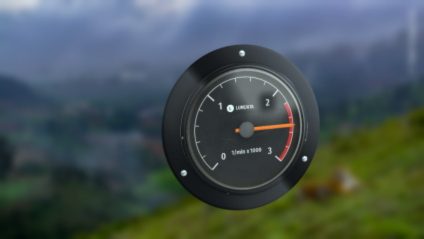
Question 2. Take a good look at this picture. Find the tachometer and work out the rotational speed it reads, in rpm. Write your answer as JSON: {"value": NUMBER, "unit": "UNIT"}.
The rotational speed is {"value": 2500, "unit": "rpm"}
